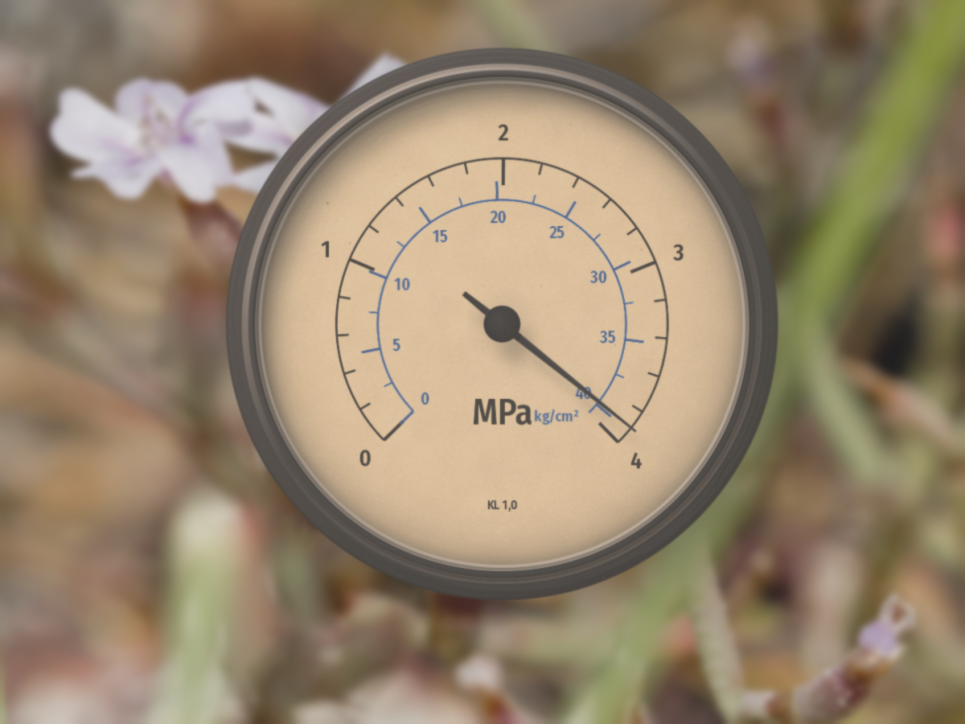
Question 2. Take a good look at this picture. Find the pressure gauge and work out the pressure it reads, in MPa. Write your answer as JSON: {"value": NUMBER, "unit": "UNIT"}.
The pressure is {"value": 3.9, "unit": "MPa"}
